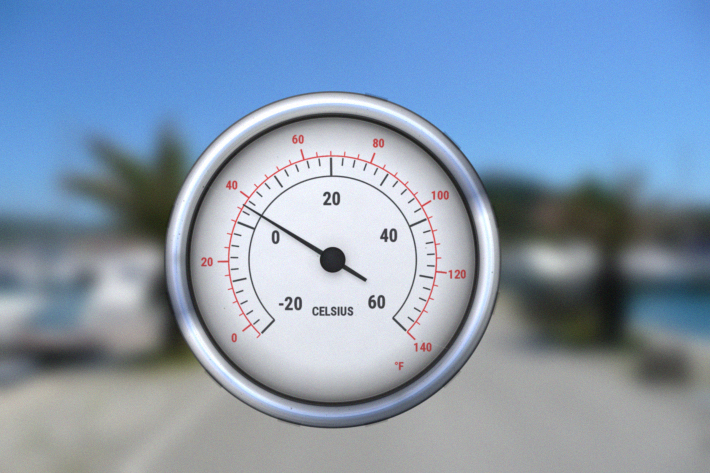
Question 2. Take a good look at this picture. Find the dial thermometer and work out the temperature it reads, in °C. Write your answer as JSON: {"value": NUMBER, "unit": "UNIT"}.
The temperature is {"value": 3, "unit": "°C"}
